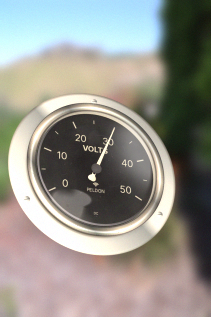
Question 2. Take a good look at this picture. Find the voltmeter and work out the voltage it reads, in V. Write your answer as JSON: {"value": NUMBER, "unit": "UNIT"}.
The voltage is {"value": 30, "unit": "V"}
